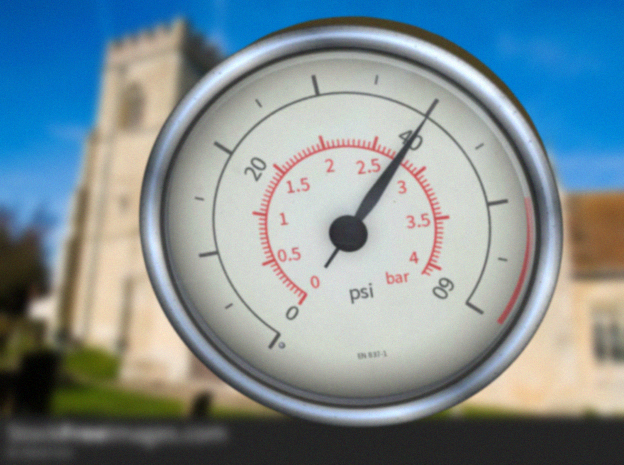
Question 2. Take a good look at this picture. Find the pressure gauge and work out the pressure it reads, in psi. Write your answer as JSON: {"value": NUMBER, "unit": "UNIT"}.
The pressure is {"value": 40, "unit": "psi"}
